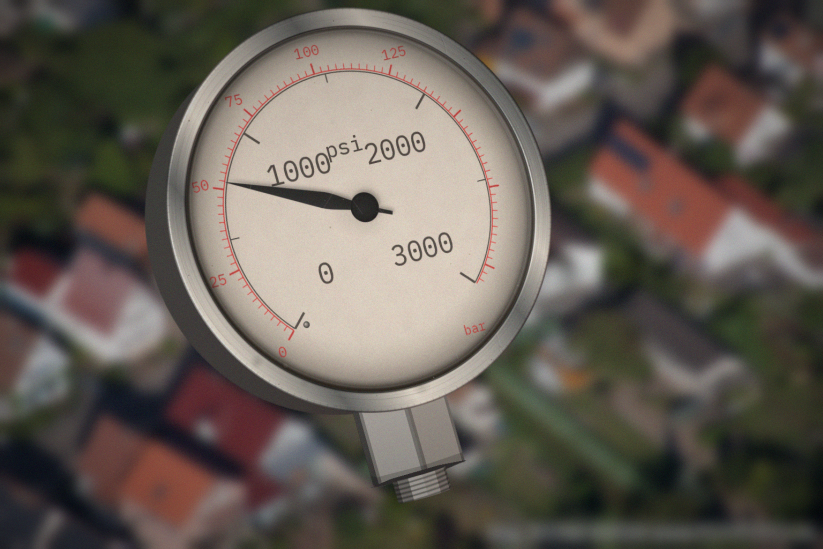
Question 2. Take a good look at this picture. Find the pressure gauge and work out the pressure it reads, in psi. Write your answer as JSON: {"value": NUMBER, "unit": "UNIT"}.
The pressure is {"value": 750, "unit": "psi"}
